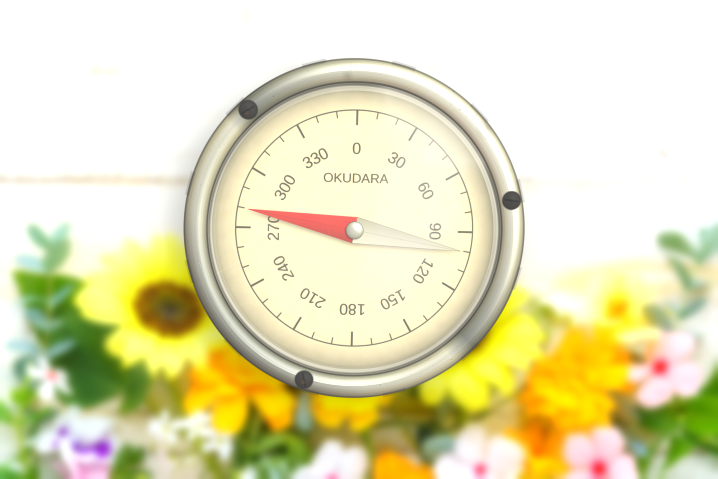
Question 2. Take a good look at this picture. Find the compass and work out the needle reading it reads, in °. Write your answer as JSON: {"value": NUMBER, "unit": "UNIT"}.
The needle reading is {"value": 280, "unit": "°"}
